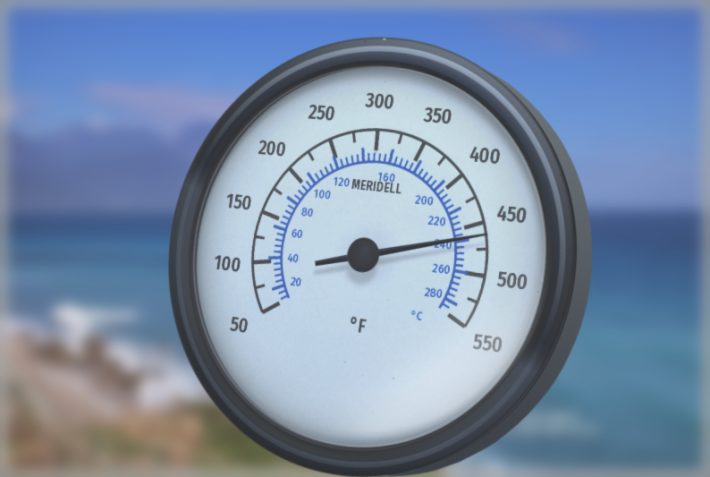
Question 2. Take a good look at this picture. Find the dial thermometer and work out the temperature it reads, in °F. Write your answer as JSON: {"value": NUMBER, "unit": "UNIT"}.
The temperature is {"value": 462.5, "unit": "°F"}
